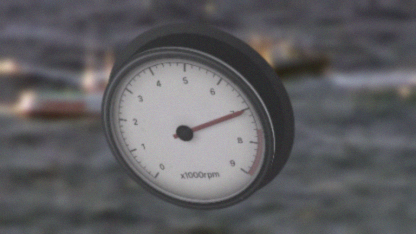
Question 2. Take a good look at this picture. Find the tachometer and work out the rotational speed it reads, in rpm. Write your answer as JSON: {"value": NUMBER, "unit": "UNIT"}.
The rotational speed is {"value": 7000, "unit": "rpm"}
